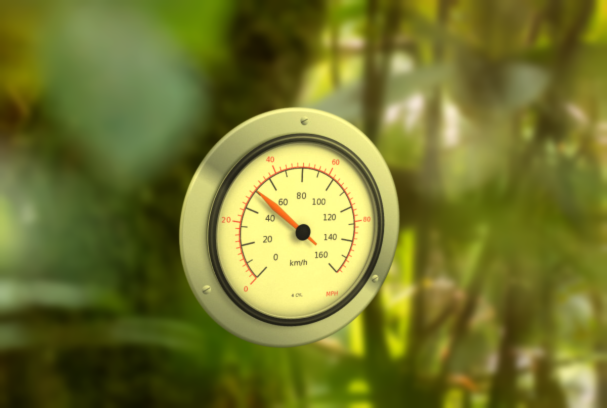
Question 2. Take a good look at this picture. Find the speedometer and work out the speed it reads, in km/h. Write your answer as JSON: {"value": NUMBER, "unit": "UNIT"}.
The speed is {"value": 50, "unit": "km/h"}
